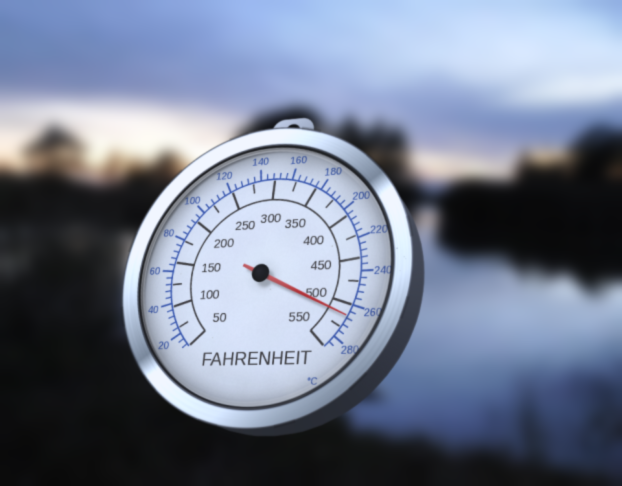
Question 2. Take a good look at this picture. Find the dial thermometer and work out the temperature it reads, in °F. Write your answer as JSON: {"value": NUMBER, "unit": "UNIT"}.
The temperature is {"value": 512.5, "unit": "°F"}
